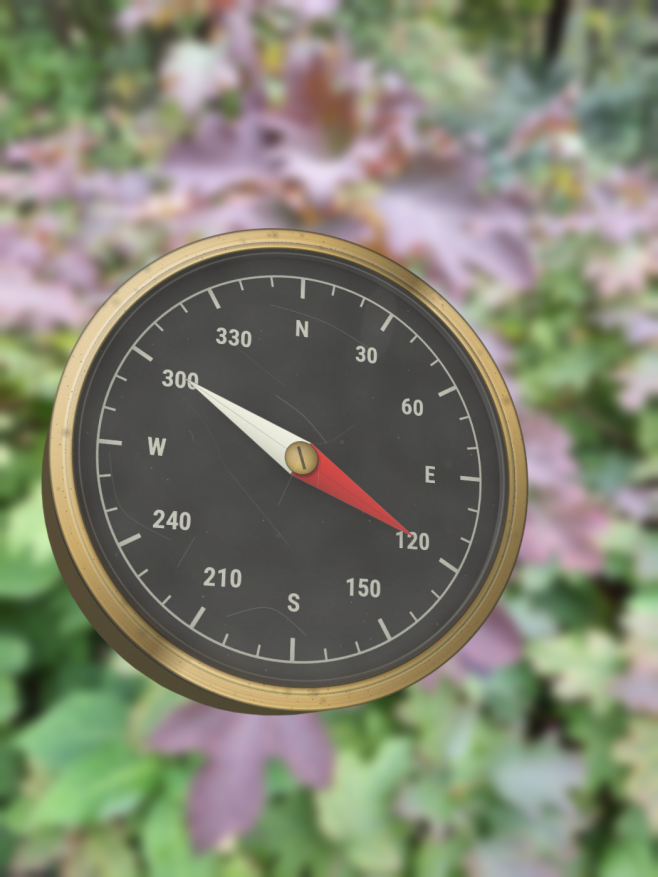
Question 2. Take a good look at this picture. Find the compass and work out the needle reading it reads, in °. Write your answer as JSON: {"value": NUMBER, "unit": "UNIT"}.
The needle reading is {"value": 120, "unit": "°"}
